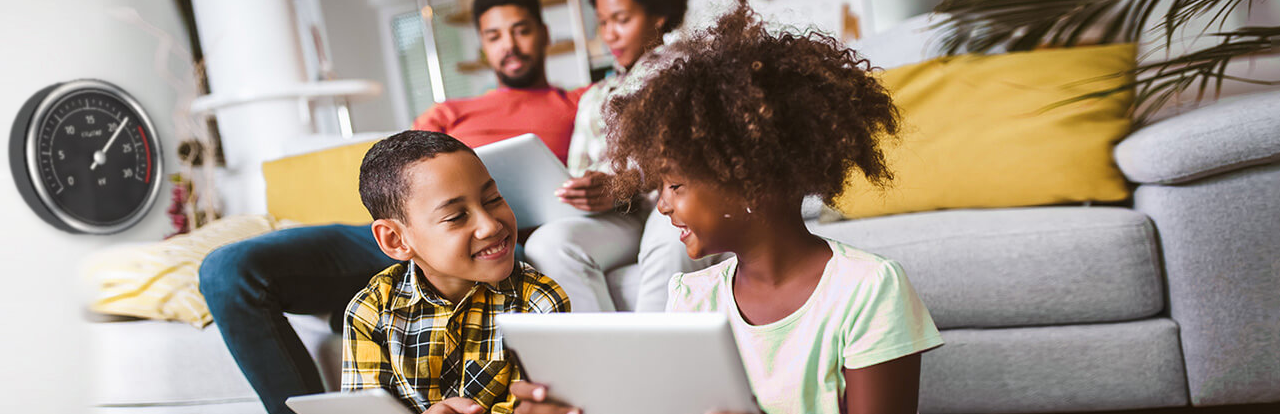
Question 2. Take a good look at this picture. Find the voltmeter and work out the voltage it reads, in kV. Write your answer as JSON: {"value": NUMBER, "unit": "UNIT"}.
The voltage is {"value": 21, "unit": "kV"}
